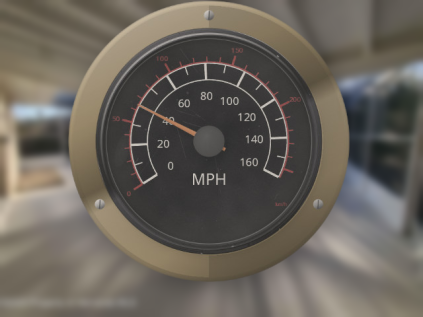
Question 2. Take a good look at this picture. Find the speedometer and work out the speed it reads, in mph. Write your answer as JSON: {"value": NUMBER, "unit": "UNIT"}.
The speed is {"value": 40, "unit": "mph"}
